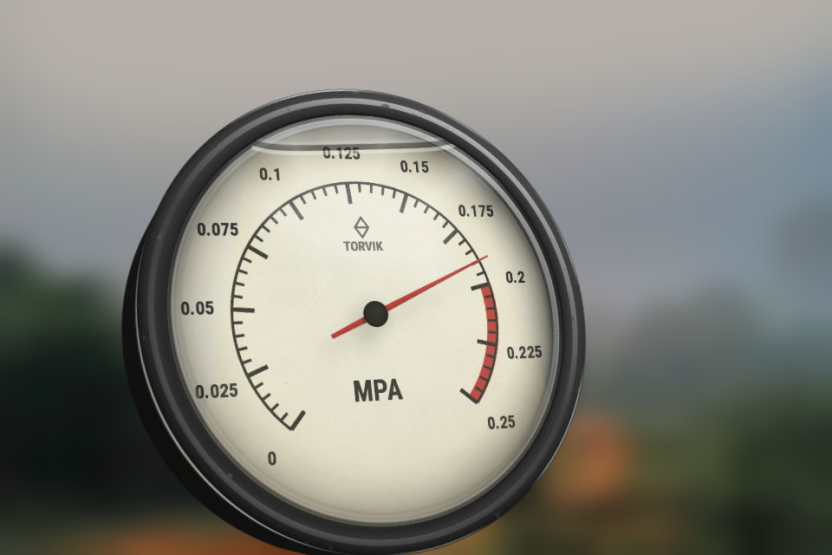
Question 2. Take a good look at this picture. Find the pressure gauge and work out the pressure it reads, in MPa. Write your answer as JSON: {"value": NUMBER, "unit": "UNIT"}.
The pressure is {"value": 0.19, "unit": "MPa"}
